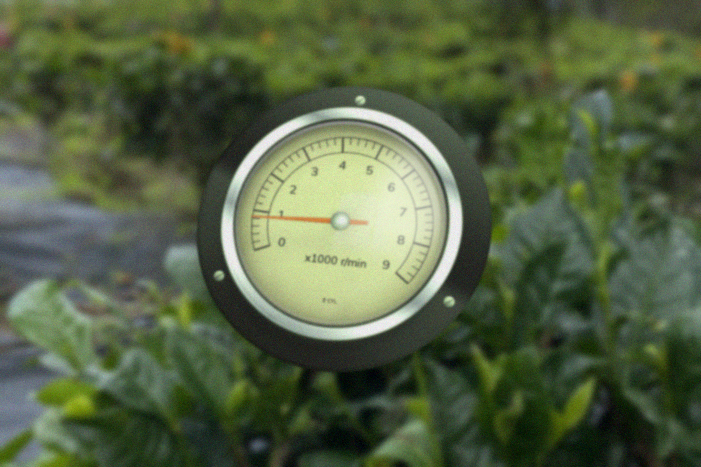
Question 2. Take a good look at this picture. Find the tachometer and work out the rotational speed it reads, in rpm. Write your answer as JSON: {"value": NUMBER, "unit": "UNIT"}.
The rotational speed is {"value": 800, "unit": "rpm"}
